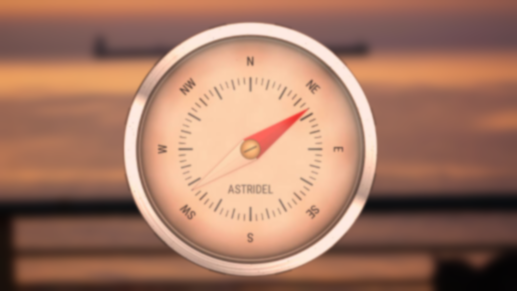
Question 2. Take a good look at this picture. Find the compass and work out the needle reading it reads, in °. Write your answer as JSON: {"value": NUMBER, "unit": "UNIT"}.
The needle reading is {"value": 55, "unit": "°"}
